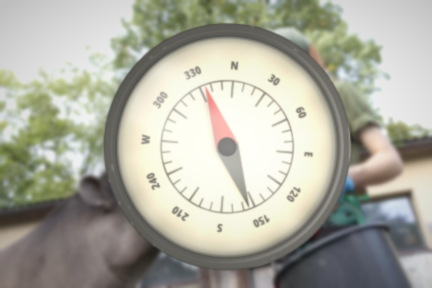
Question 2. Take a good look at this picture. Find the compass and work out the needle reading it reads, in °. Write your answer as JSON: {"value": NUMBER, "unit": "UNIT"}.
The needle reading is {"value": 335, "unit": "°"}
